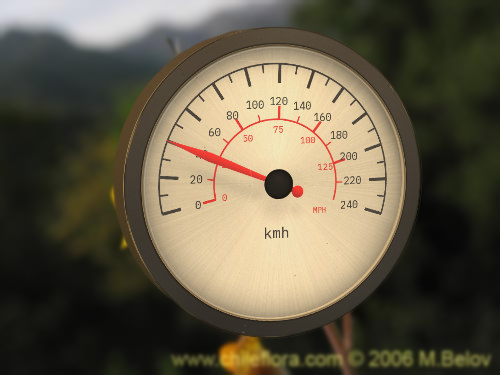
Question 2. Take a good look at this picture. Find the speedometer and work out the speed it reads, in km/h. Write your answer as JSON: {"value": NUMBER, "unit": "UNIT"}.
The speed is {"value": 40, "unit": "km/h"}
